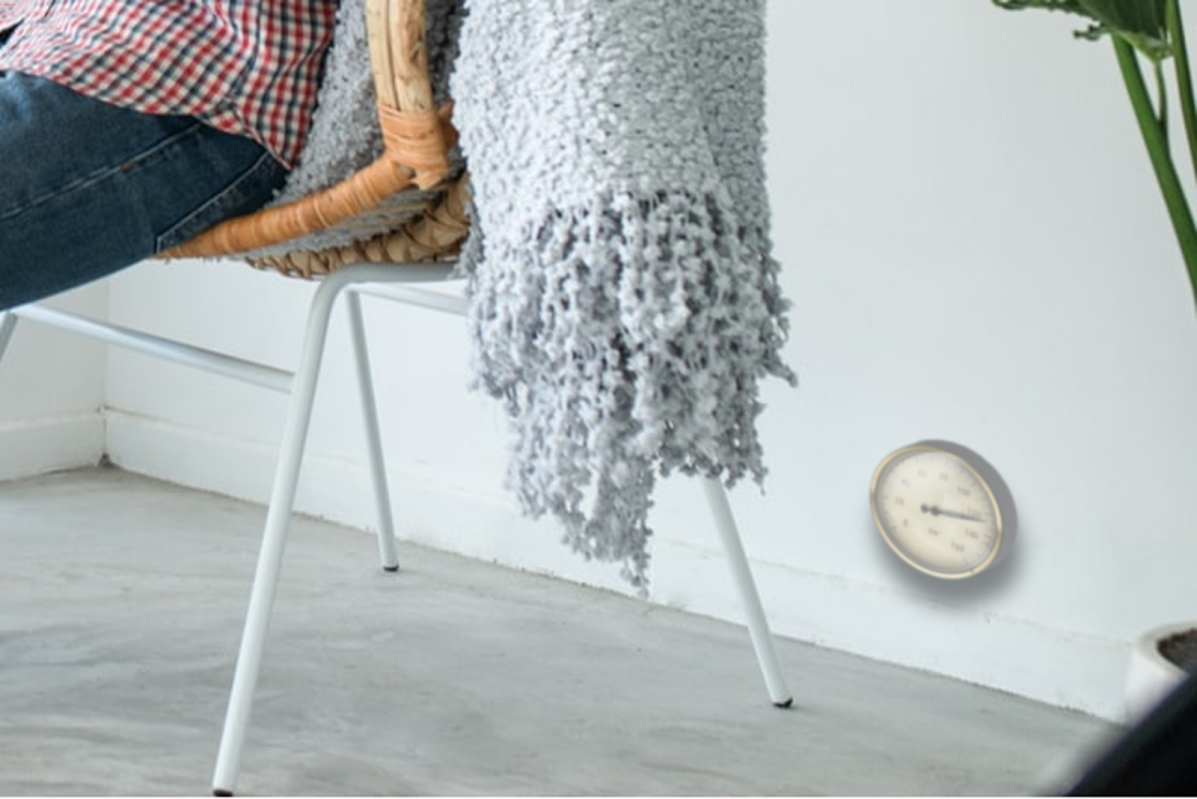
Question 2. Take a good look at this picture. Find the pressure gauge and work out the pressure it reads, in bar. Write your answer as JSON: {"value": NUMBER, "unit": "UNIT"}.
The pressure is {"value": 125, "unit": "bar"}
